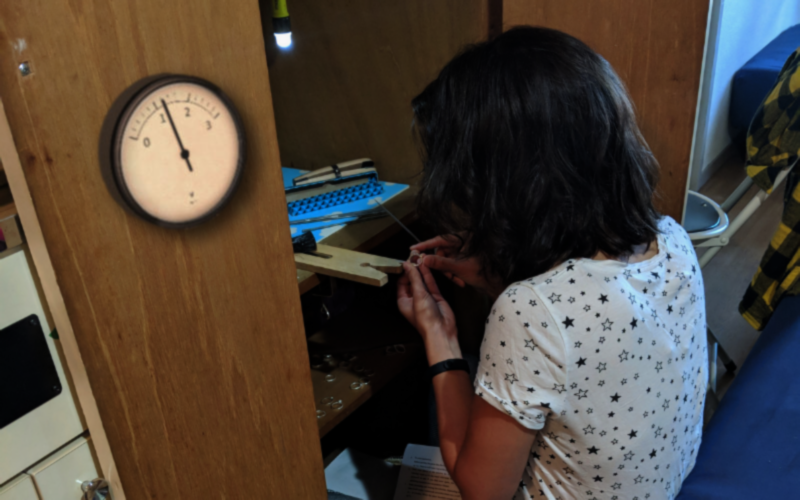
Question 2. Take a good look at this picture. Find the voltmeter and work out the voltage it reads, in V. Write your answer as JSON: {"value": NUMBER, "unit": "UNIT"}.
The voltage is {"value": 1.2, "unit": "V"}
